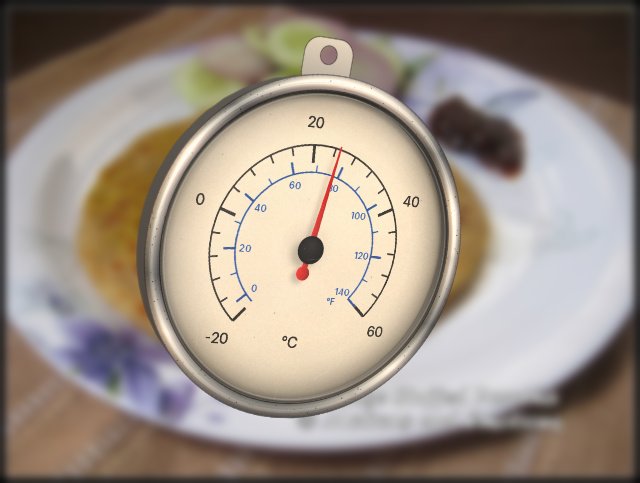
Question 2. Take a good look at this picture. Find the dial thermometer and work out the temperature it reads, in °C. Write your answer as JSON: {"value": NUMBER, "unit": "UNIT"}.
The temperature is {"value": 24, "unit": "°C"}
